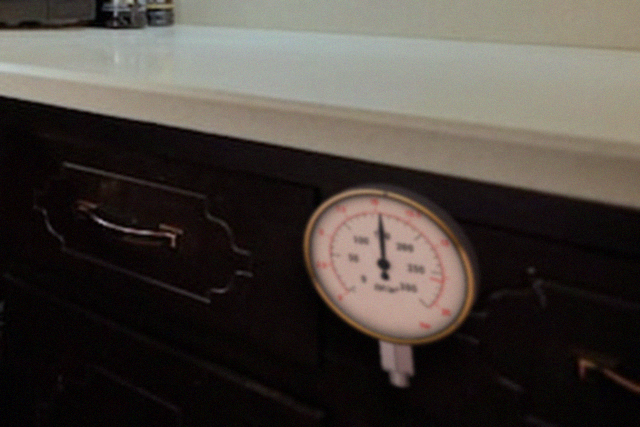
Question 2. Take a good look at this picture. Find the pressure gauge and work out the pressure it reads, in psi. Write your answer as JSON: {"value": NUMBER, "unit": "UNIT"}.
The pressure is {"value": 150, "unit": "psi"}
